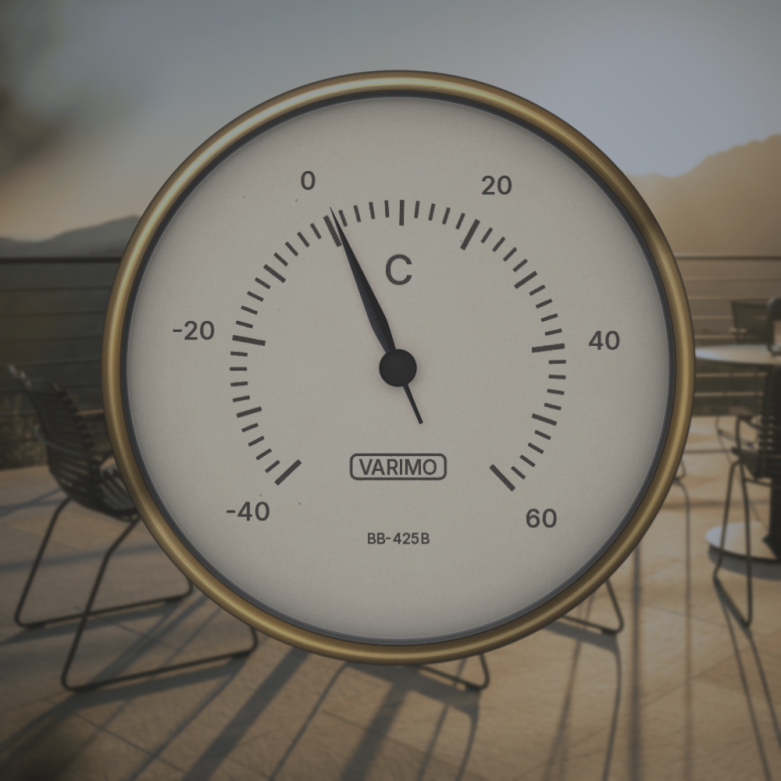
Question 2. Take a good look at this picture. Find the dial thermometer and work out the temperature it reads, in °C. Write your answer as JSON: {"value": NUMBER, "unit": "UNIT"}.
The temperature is {"value": 1, "unit": "°C"}
